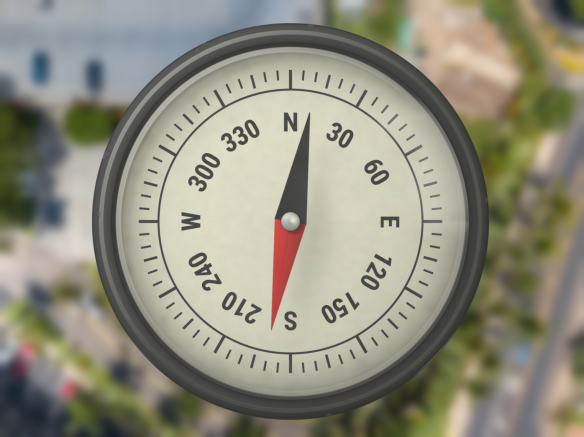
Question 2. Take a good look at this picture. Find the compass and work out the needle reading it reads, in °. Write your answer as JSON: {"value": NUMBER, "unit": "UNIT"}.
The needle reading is {"value": 190, "unit": "°"}
